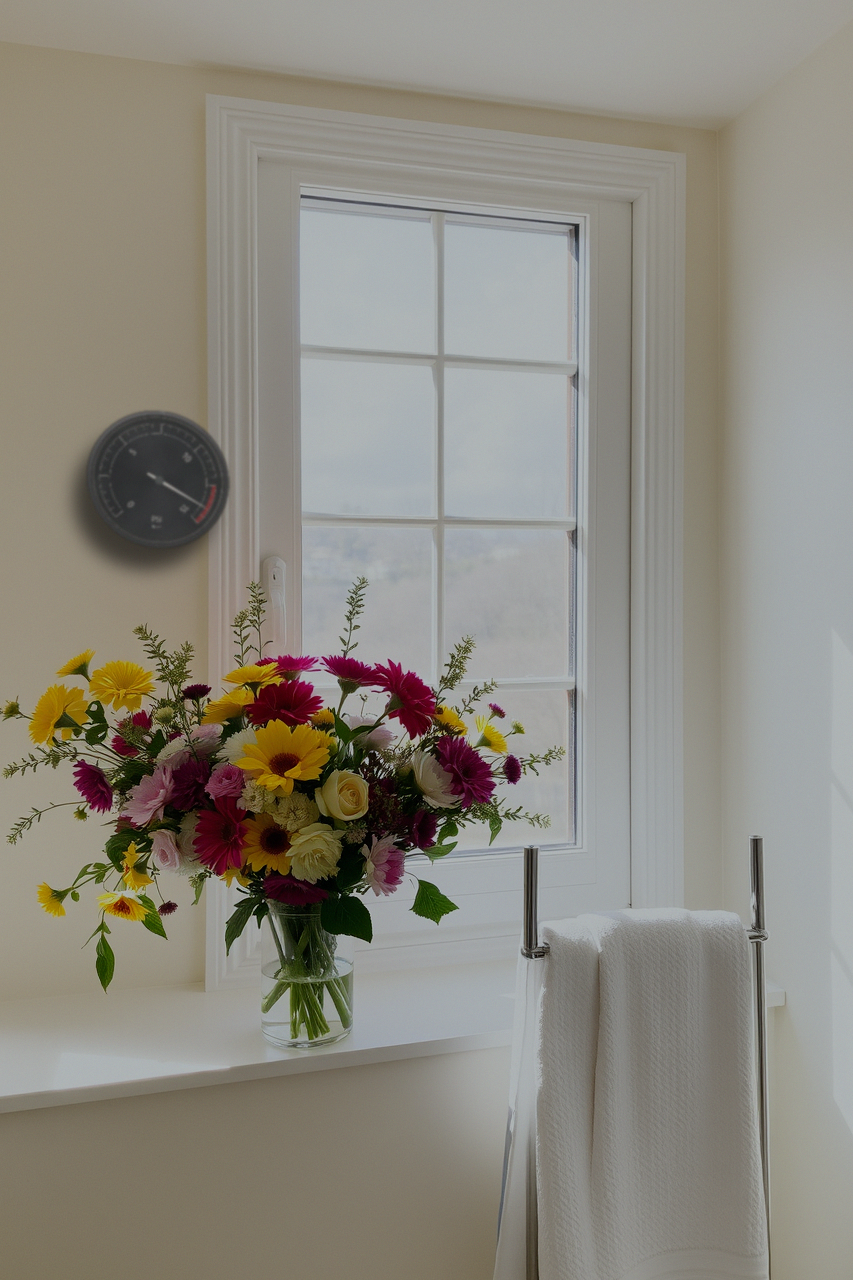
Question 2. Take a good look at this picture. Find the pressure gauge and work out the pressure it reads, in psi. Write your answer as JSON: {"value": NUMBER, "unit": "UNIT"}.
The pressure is {"value": 14, "unit": "psi"}
